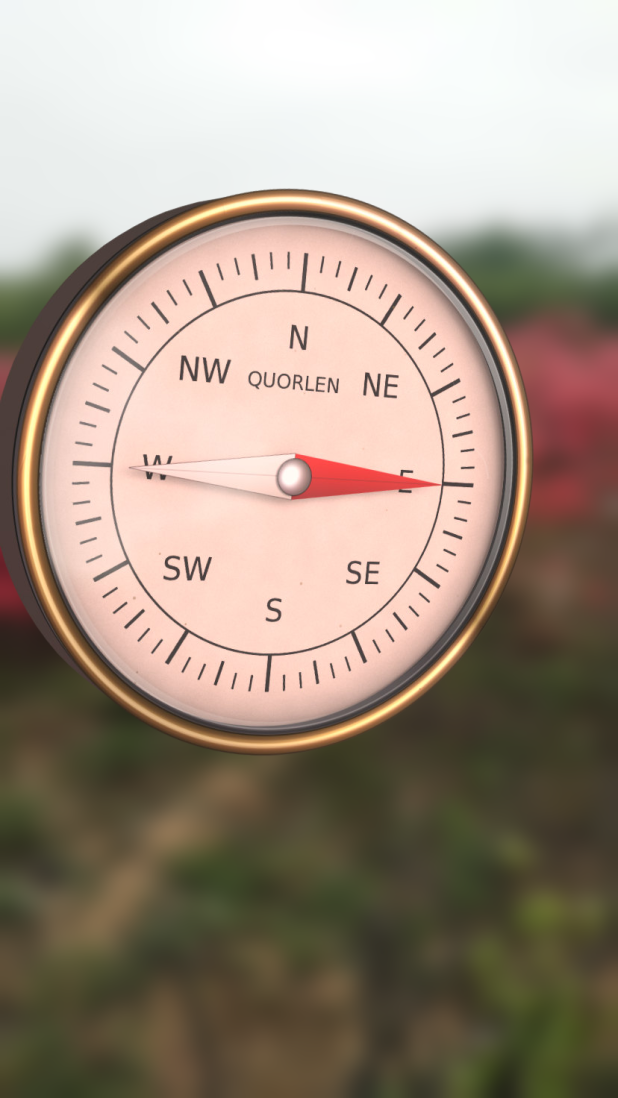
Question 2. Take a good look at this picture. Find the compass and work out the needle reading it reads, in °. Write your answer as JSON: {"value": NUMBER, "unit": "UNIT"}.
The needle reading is {"value": 90, "unit": "°"}
